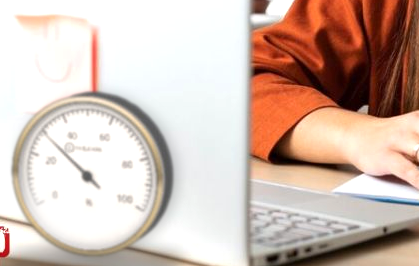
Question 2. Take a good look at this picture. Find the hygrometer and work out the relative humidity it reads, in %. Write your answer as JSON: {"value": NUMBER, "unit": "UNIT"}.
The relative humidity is {"value": 30, "unit": "%"}
